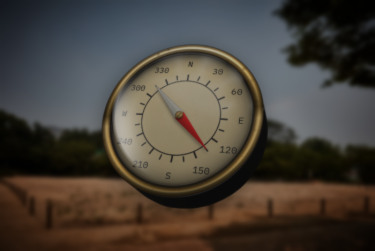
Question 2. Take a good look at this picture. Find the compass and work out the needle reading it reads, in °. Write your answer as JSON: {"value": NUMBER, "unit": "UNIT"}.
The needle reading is {"value": 135, "unit": "°"}
